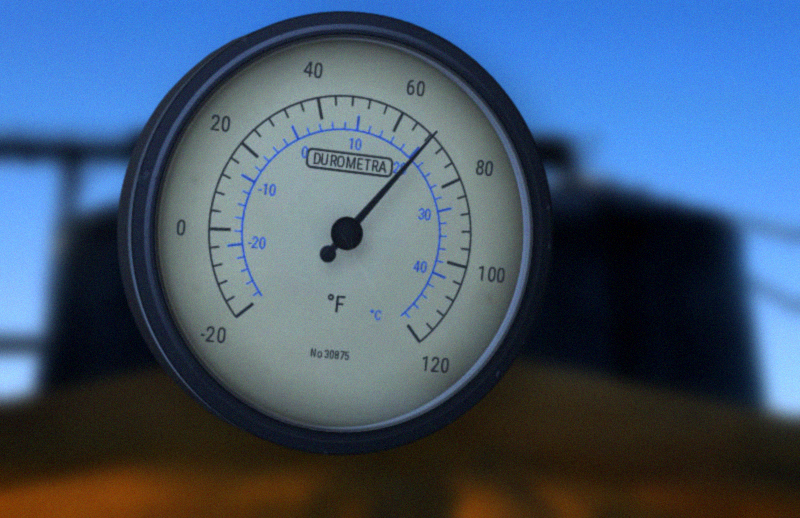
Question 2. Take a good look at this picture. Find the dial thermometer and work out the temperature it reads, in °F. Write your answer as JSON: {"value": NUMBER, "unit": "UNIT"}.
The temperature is {"value": 68, "unit": "°F"}
